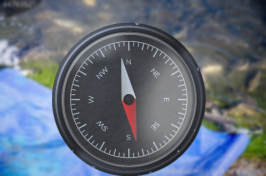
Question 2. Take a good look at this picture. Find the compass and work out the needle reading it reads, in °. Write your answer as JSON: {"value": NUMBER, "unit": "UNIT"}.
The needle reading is {"value": 170, "unit": "°"}
